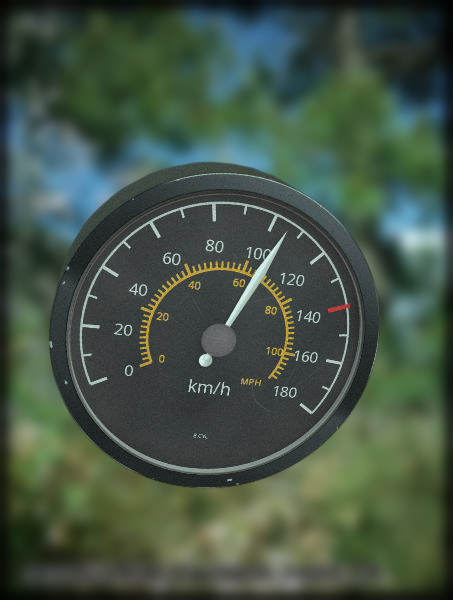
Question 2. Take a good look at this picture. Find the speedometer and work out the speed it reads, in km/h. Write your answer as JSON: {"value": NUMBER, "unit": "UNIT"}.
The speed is {"value": 105, "unit": "km/h"}
